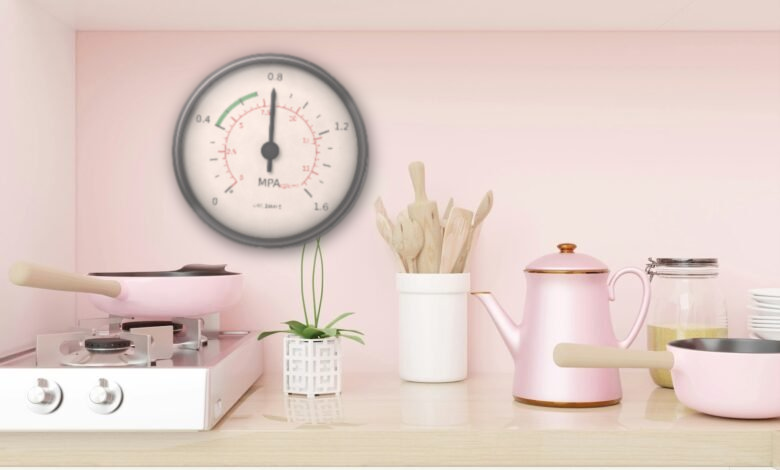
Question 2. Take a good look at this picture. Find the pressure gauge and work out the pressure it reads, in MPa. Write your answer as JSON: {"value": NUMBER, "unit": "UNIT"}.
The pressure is {"value": 0.8, "unit": "MPa"}
